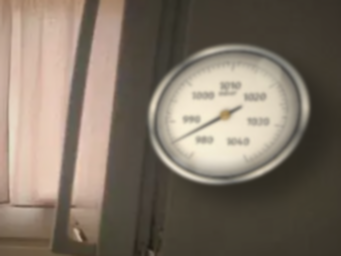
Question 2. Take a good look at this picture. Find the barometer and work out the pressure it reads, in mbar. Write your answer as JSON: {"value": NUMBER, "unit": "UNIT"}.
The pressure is {"value": 985, "unit": "mbar"}
